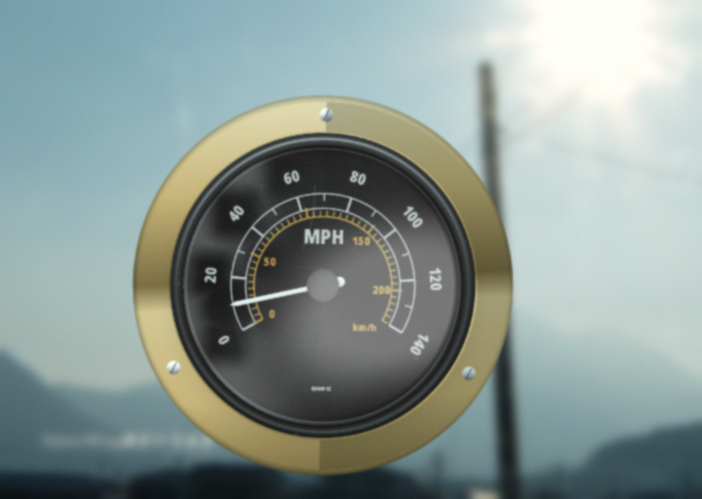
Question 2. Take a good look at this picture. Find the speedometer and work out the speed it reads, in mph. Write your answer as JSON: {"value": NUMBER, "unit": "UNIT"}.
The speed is {"value": 10, "unit": "mph"}
